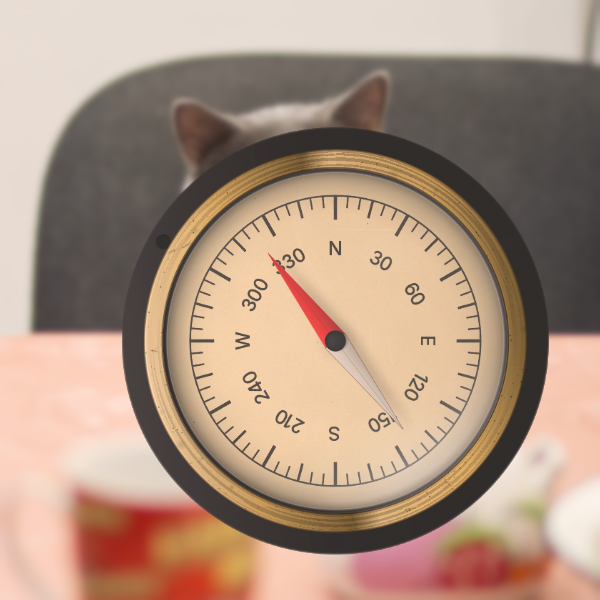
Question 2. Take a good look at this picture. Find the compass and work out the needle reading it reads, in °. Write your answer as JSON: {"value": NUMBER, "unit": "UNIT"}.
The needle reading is {"value": 322.5, "unit": "°"}
